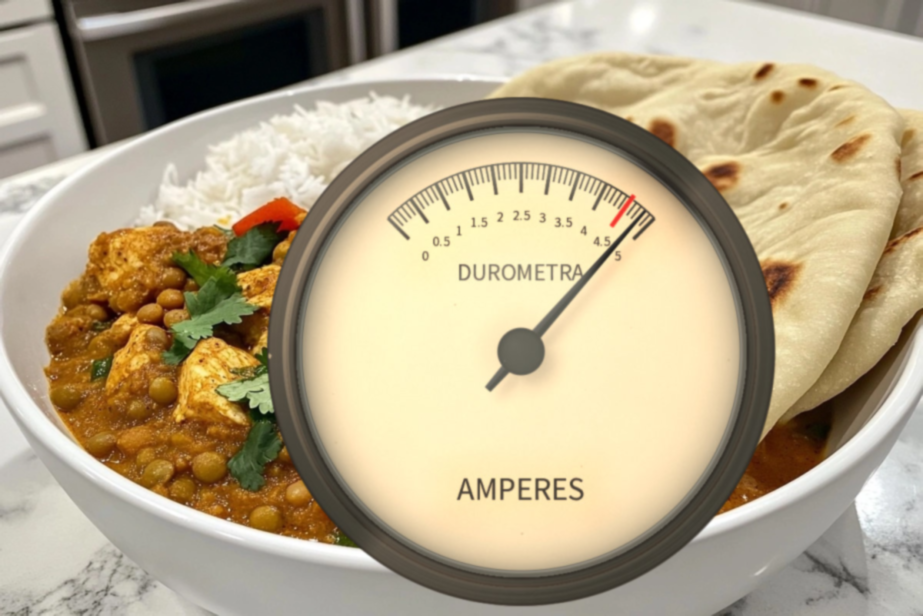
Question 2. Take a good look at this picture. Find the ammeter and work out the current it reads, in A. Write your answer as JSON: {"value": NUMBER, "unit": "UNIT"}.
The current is {"value": 4.8, "unit": "A"}
